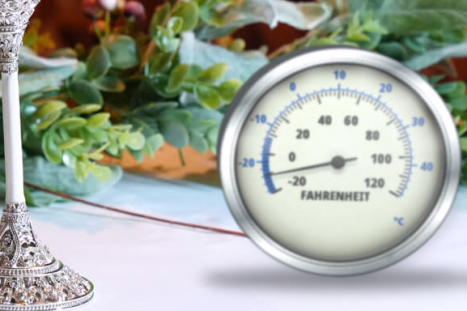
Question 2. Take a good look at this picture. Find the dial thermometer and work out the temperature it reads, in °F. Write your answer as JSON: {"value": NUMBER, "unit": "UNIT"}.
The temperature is {"value": -10, "unit": "°F"}
